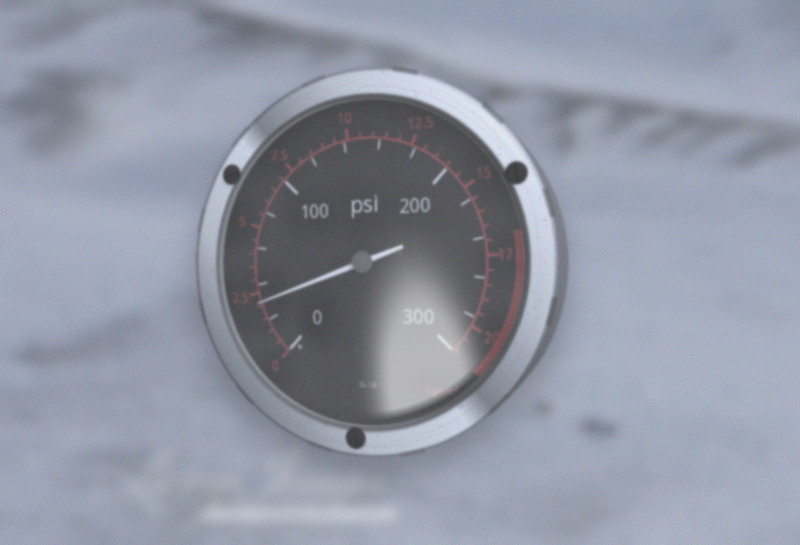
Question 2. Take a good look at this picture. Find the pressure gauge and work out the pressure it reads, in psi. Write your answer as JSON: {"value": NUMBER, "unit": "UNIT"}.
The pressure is {"value": 30, "unit": "psi"}
